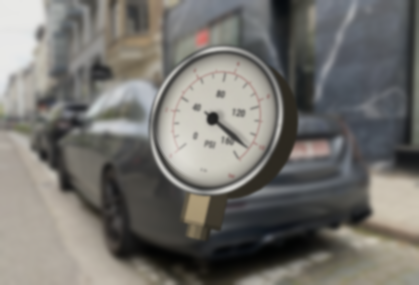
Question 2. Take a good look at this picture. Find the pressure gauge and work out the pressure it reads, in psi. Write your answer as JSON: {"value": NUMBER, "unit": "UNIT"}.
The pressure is {"value": 150, "unit": "psi"}
